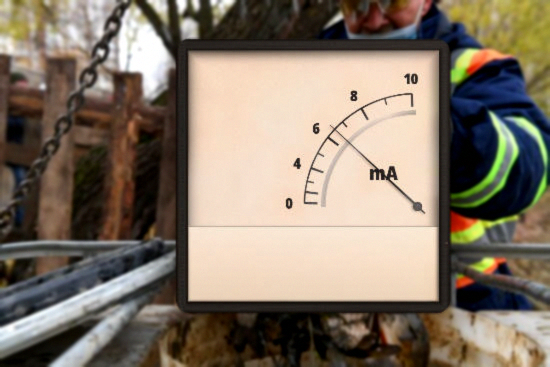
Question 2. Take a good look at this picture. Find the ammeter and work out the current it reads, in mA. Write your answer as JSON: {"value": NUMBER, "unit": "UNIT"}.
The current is {"value": 6.5, "unit": "mA"}
